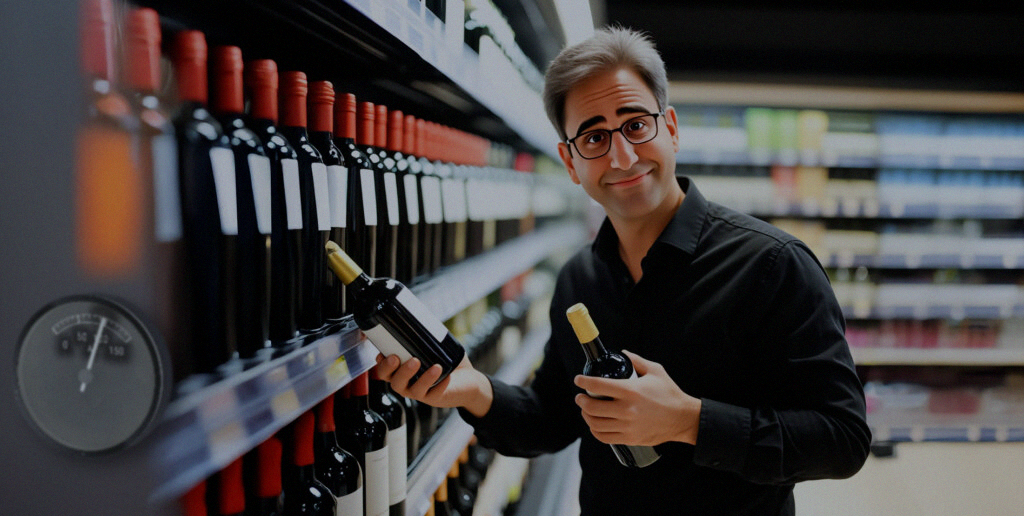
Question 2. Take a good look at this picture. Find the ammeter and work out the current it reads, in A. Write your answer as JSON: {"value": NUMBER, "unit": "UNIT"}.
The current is {"value": 100, "unit": "A"}
